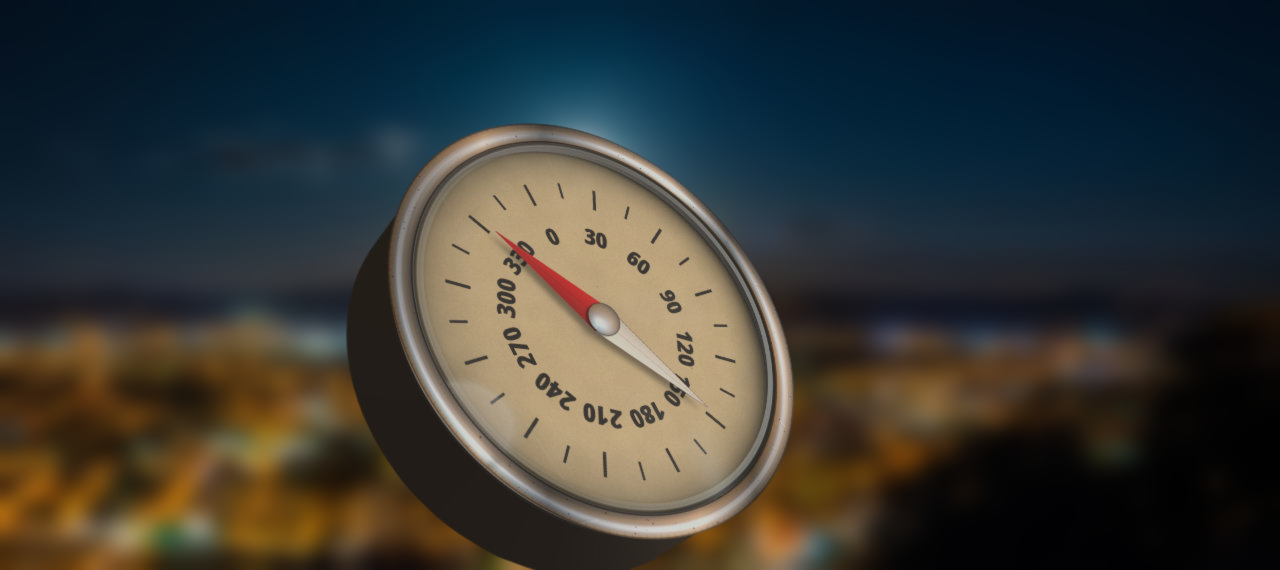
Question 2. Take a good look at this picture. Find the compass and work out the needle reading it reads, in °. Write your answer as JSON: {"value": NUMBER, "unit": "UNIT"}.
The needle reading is {"value": 330, "unit": "°"}
